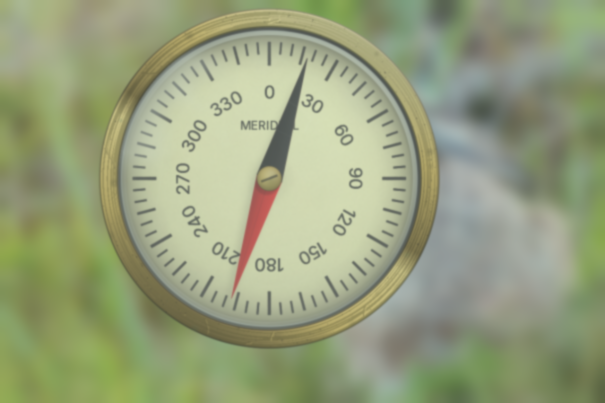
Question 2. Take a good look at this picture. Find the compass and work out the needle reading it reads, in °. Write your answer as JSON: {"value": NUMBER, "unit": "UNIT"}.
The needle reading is {"value": 197.5, "unit": "°"}
